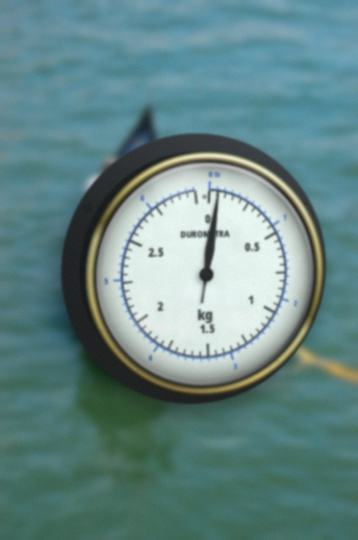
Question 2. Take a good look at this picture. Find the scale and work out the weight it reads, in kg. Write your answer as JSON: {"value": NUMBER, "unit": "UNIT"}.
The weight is {"value": 0.05, "unit": "kg"}
